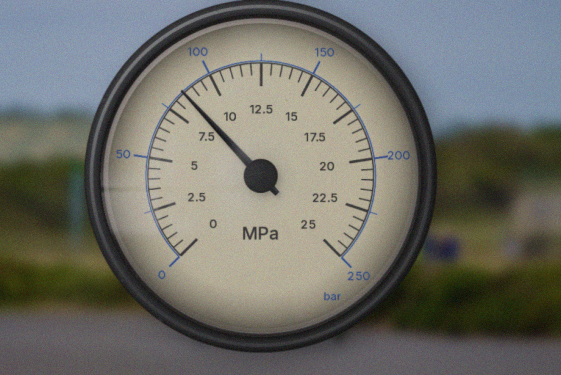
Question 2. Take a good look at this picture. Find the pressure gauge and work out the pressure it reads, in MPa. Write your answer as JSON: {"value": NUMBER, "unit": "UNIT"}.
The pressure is {"value": 8.5, "unit": "MPa"}
